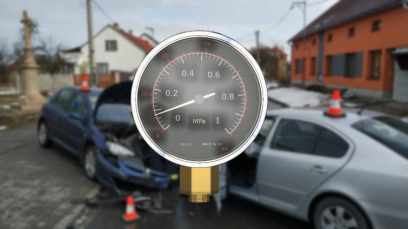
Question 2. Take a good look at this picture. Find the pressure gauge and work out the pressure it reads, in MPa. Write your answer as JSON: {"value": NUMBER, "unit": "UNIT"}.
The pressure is {"value": 0.08, "unit": "MPa"}
